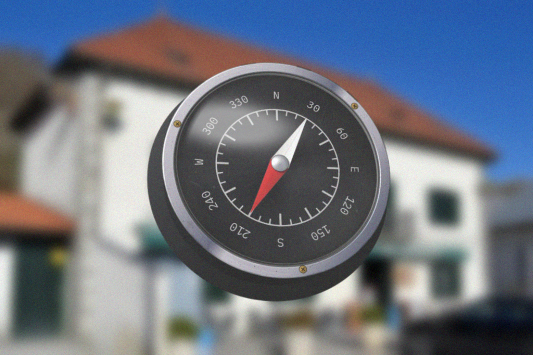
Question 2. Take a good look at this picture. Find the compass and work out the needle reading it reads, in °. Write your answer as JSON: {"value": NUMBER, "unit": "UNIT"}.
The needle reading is {"value": 210, "unit": "°"}
